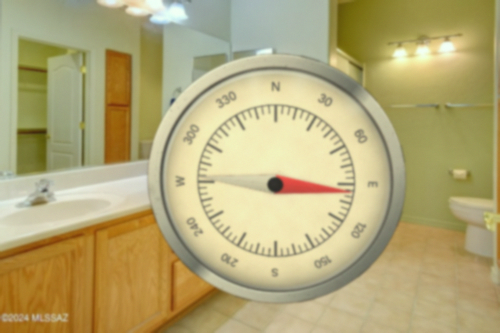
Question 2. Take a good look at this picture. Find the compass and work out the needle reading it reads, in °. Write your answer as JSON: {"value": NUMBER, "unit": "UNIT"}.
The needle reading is {"value": 95, "unit": "°"}
